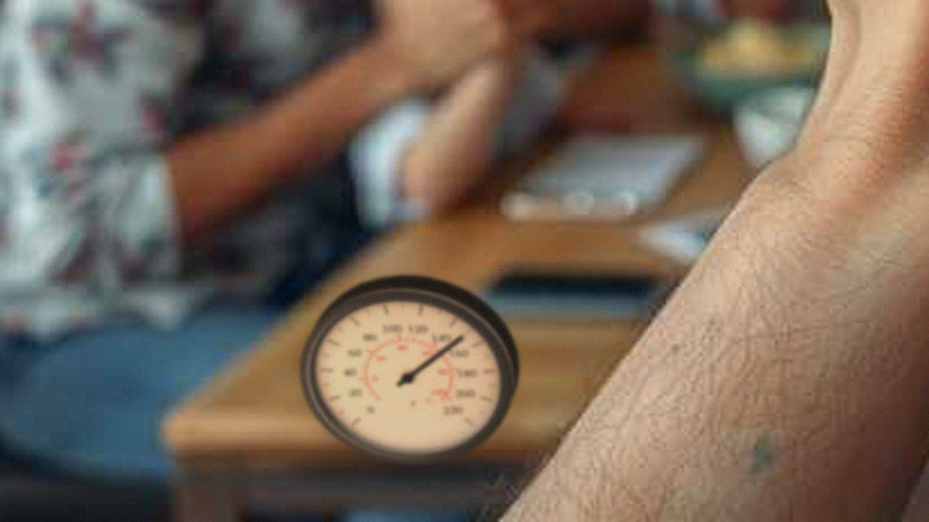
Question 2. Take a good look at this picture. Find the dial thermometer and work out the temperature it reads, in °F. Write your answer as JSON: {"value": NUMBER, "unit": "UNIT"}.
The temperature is {"value": 150, "unit": "°F"}
